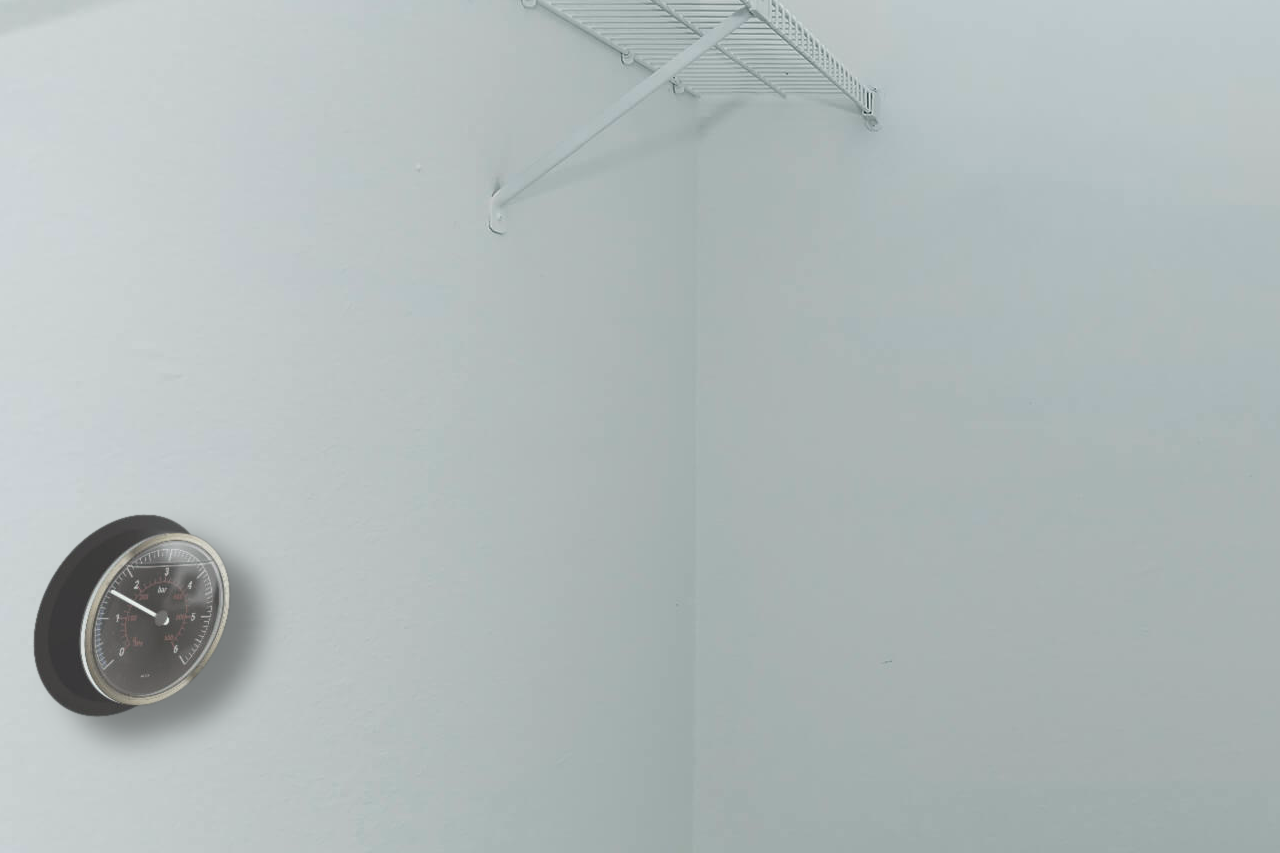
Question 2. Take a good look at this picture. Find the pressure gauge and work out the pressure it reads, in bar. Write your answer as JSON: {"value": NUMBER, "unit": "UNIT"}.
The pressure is {"value": 1.5, "unit": "bar"}
